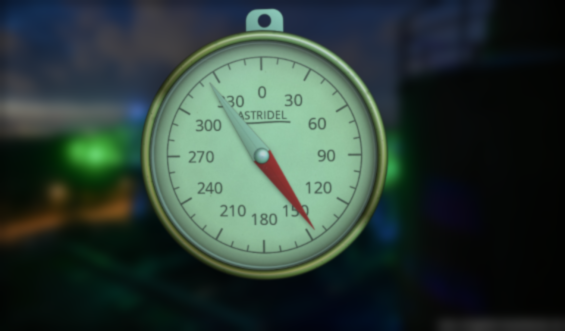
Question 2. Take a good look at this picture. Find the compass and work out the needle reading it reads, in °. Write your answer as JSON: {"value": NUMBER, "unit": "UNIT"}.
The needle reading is {"value": 145, "unit": "°"}
